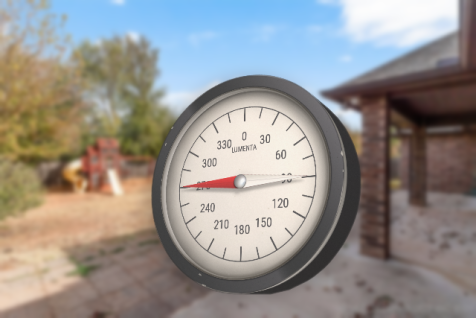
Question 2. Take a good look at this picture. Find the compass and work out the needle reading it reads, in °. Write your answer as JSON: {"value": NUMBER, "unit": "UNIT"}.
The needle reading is {"value": 270, "unit": "°"}
